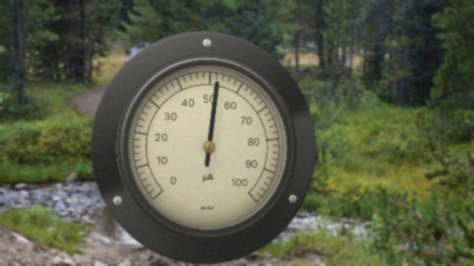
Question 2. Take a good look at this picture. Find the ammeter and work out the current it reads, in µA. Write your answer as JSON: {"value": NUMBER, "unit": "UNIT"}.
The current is {"value": 52, "unit": "µA"}
